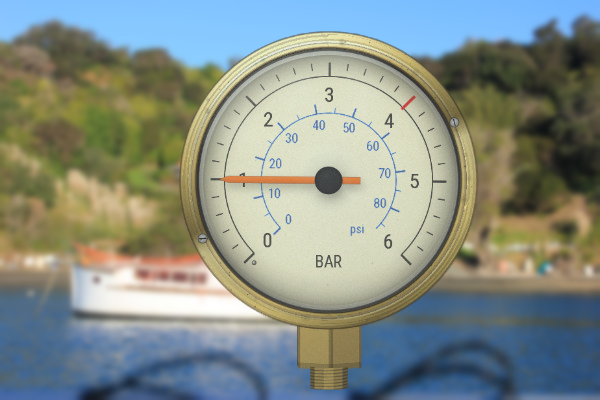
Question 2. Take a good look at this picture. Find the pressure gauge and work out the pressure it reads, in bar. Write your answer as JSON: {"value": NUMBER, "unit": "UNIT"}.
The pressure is {"value": 1, "unit": "bar"}
